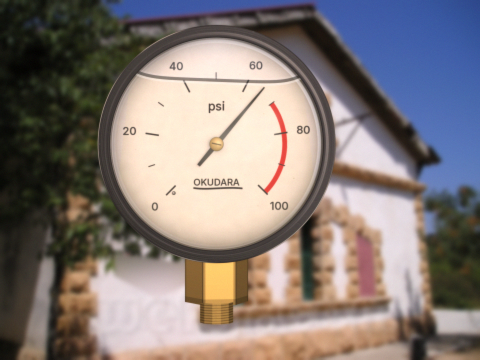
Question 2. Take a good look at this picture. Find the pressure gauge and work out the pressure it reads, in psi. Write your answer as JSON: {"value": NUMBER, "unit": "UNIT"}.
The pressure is {"value": 65, "unit": "psi"}
